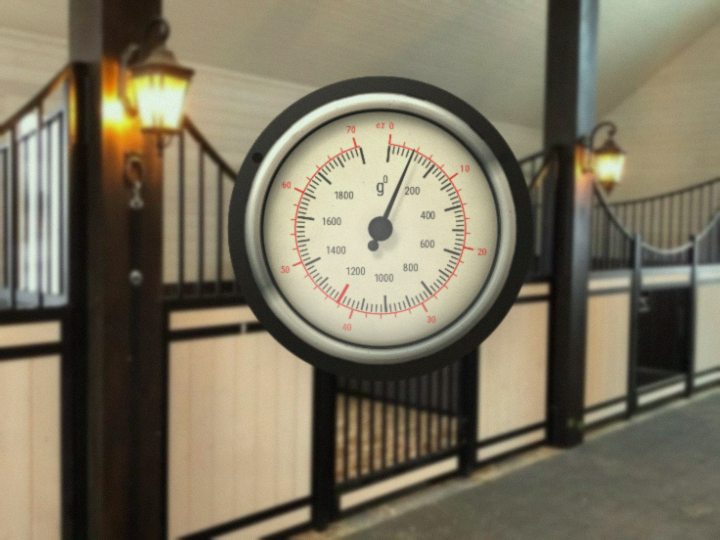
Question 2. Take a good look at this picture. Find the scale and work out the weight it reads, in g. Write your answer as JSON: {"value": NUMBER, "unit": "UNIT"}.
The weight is {"value": 100, "unit": "g"}
